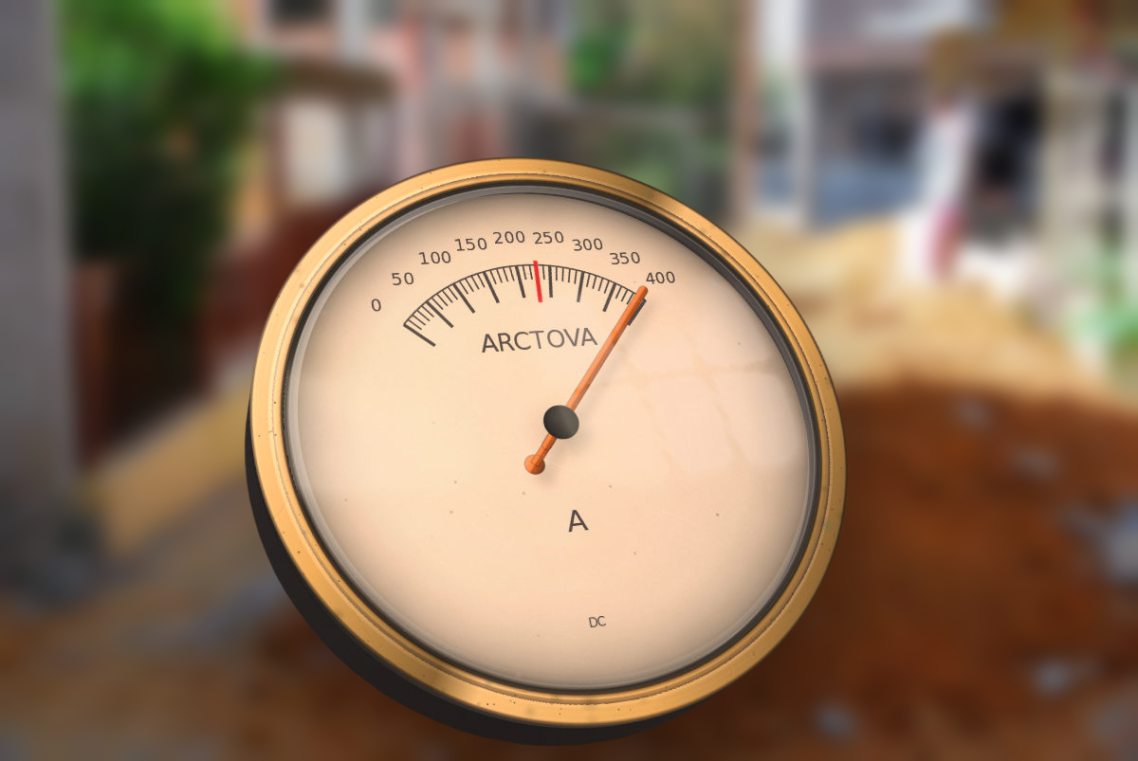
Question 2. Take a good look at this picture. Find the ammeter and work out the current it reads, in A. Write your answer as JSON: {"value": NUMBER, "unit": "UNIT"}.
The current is {"value": 390, "unit": "A"}
